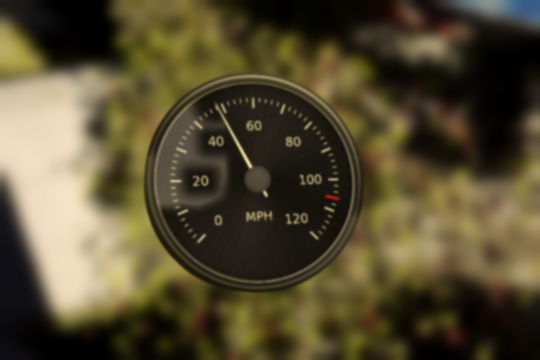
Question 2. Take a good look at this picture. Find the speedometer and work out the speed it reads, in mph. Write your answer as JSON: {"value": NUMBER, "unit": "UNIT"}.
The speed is {"value": 48, "unit": "mph"}
